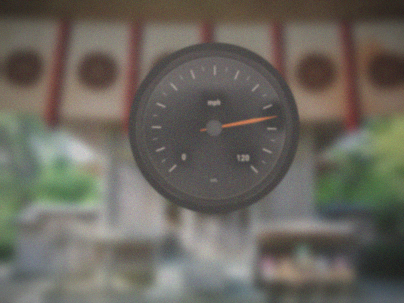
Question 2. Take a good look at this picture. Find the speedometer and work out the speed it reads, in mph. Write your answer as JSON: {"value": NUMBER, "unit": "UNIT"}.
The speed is {"value": 95, "unit": "mph"}
